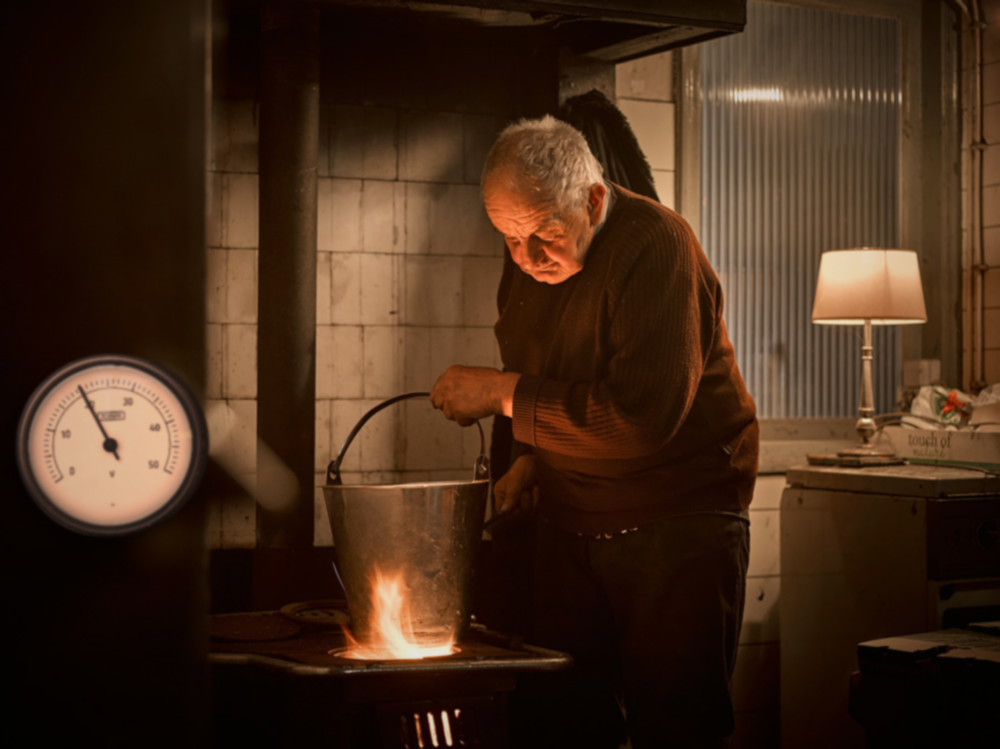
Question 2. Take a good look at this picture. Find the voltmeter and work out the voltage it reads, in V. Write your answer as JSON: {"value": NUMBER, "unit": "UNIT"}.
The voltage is {"value": 20, "unit": "V"}
